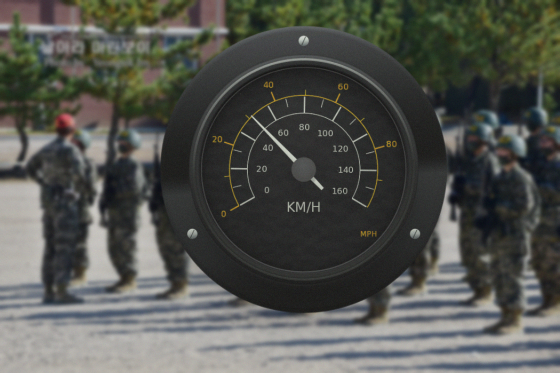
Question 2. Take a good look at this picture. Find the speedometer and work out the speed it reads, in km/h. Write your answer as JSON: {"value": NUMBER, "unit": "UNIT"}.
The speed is {"value": 50, "unit": "km/h"}
